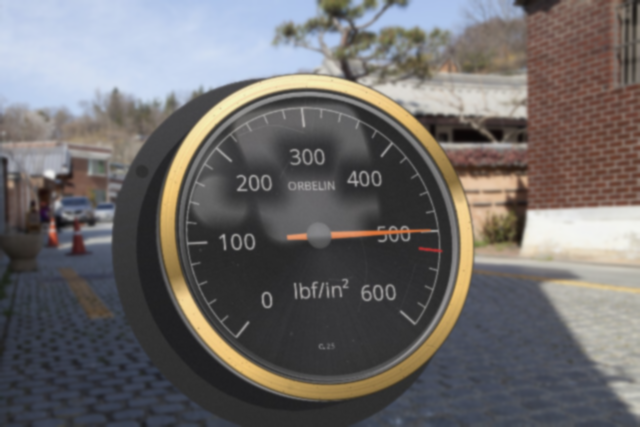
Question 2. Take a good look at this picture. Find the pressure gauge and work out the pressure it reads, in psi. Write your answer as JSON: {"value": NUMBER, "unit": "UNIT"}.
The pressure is {"value": 500, "unit": "psi"}
